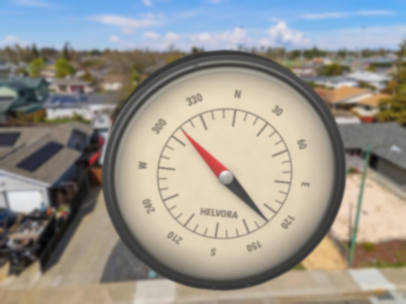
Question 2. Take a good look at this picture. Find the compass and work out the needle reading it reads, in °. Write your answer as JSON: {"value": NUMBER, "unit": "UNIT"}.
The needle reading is {"value": 310, "unit": "°"}
